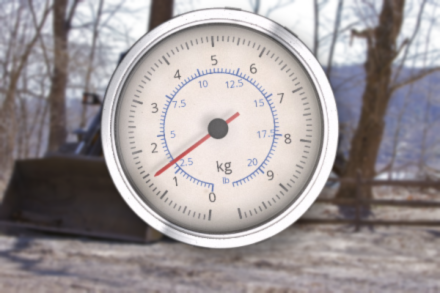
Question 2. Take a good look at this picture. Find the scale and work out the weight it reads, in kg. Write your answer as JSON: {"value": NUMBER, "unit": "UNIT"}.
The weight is {"value": 1.4, "unit": "kg"}
